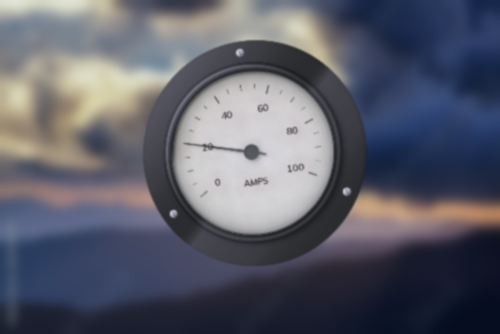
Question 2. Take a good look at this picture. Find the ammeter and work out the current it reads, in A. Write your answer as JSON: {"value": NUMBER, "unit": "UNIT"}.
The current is {"value": 20, "unit": "A"}
